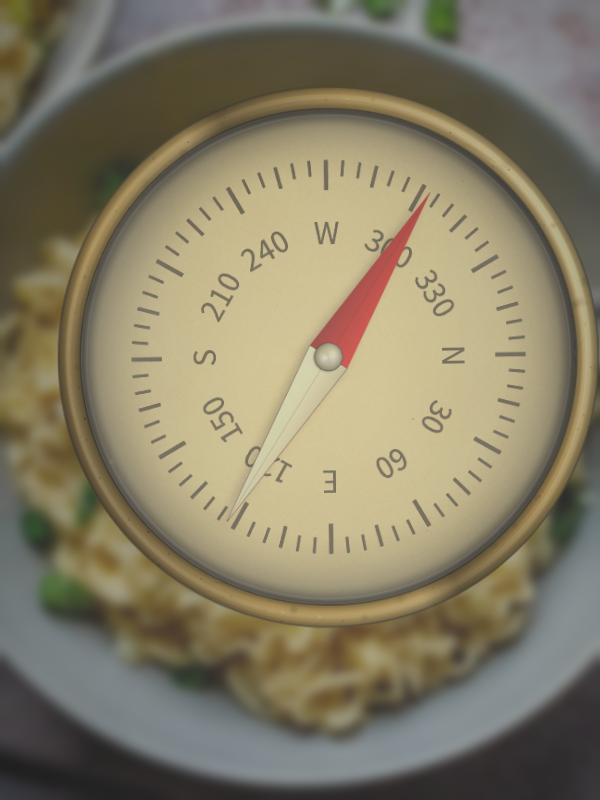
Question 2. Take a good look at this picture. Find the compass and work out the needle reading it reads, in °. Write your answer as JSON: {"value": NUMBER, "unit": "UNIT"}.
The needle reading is {"value": 302.5, "unit": "°"}
